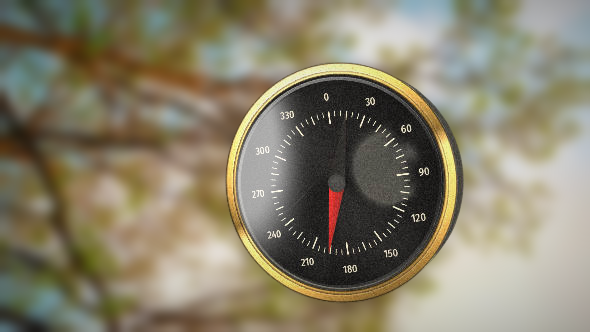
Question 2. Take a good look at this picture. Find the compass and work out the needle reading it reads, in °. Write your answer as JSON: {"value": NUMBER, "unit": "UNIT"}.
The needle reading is {"value": 195, "unit": "°"}
